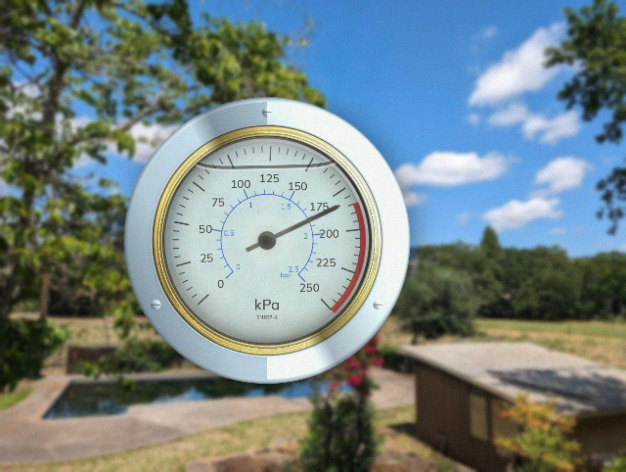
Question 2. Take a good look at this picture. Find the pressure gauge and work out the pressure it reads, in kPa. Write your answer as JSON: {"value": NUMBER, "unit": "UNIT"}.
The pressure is {"value": 182.5, "unit": "kPa"}
